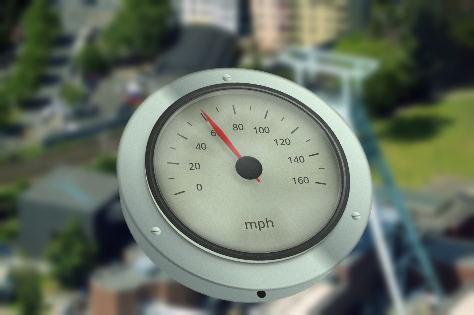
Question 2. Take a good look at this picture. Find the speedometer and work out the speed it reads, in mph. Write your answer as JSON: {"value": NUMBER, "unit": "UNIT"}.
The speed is {"value": 60, "unit": "mph"}
